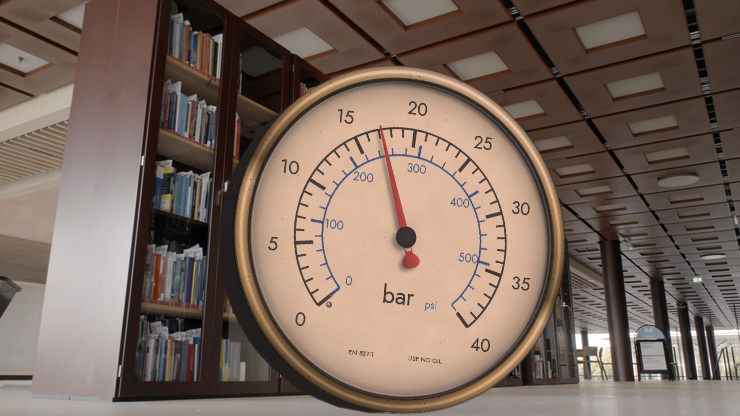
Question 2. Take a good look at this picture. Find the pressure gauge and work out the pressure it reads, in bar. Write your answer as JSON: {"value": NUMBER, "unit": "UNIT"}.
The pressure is {"value": 17, "unit": "bar"}
